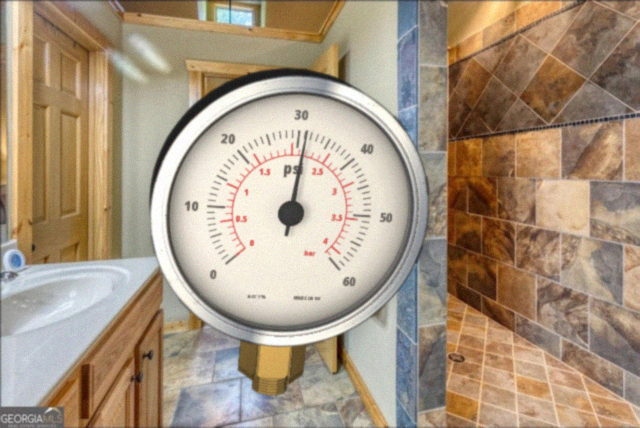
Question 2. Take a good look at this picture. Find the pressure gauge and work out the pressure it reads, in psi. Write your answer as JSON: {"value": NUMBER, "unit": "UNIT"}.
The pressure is {"value": 31, "unit": "psi"}
